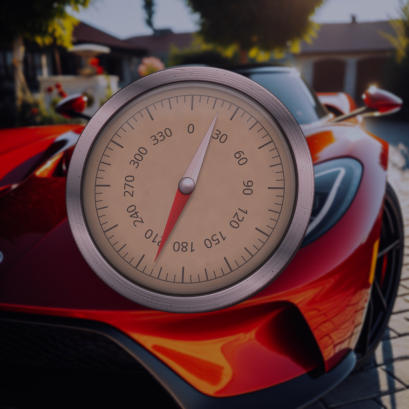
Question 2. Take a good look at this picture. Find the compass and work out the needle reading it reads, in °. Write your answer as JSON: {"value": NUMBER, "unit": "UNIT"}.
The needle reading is {"value": 200, "unit": "°"}
